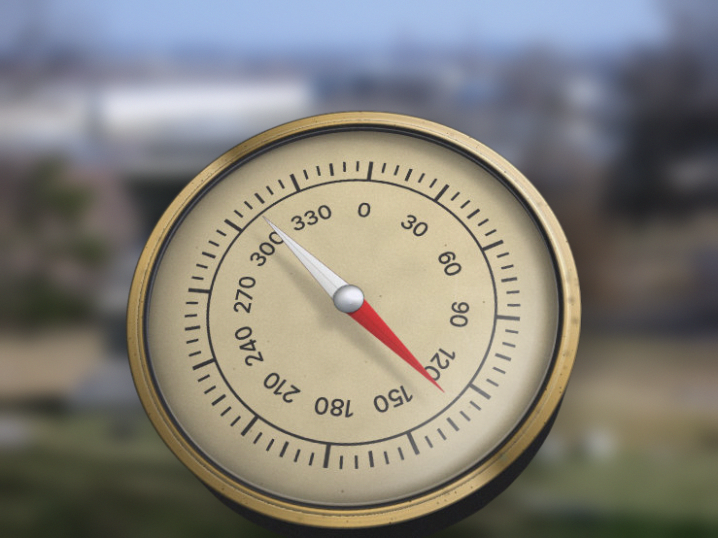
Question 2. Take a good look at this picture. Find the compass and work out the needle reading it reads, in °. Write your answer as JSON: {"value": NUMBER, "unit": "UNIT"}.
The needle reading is {"value": 130, "unit": "°"}
